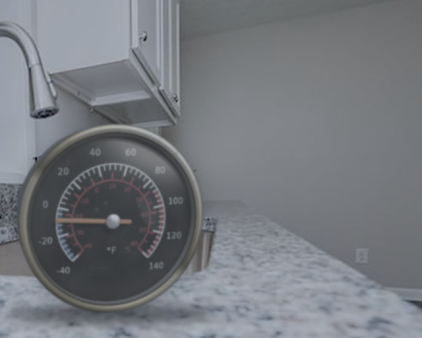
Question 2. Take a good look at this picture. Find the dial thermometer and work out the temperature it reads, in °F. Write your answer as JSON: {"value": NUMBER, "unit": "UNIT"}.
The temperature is {"value": -8, "unit": "°F"}
